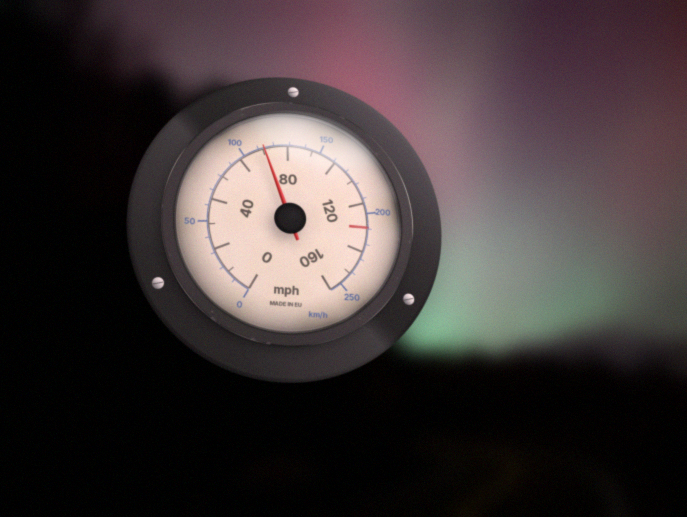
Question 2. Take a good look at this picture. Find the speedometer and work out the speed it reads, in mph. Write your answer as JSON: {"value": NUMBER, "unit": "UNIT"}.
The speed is {"value": 70, "unit": "mph"}
